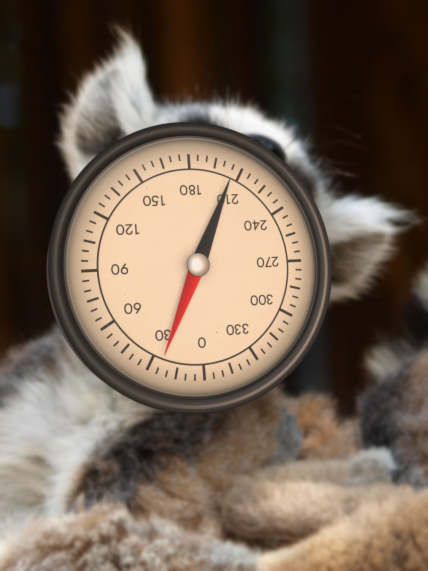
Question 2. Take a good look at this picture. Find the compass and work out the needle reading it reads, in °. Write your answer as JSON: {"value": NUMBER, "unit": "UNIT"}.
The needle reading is {"value": 25, "unit": "°"}
